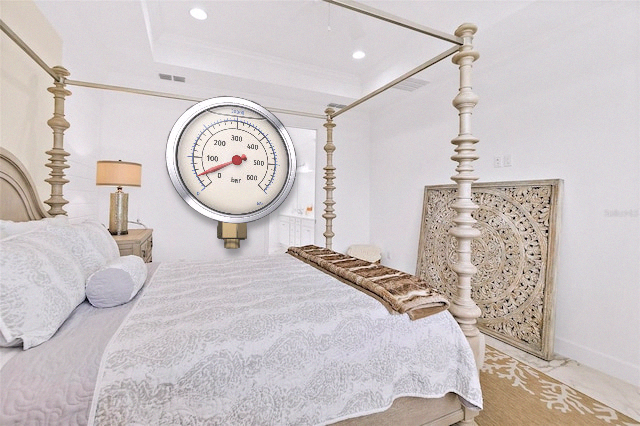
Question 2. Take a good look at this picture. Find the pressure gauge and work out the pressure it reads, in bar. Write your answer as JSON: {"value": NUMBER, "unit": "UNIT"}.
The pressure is {"value": 40, "unit": "bar"}
